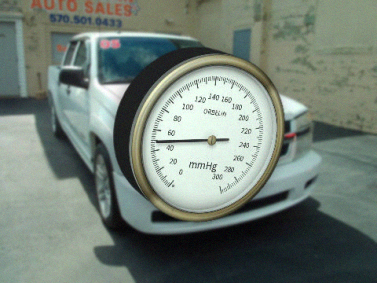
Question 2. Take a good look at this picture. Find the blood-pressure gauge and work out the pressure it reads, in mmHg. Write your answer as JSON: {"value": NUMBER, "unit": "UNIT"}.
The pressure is {"value": 50, "unit": "mmHg"}
